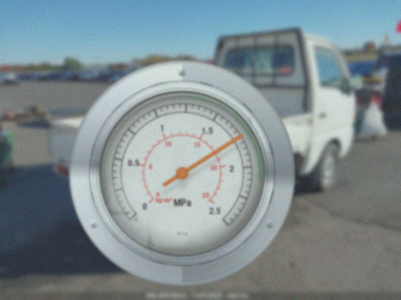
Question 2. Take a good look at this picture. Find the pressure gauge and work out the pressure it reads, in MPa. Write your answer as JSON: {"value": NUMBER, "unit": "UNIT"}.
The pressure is {"value": 1.75, "unit": "MPa"}
